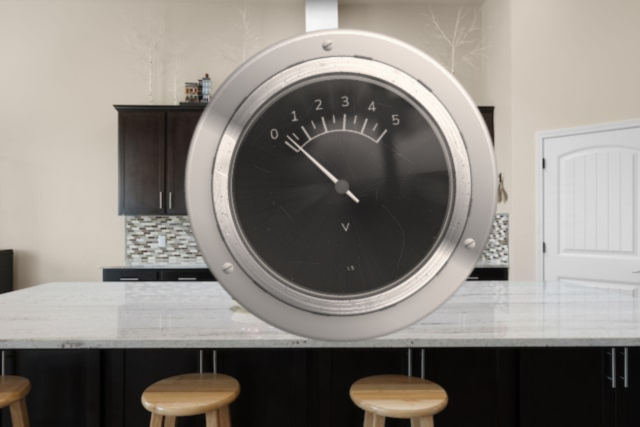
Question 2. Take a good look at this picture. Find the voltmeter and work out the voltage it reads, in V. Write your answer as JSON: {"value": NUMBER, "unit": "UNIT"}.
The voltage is {"value": 0.25, "unit": "V"}
